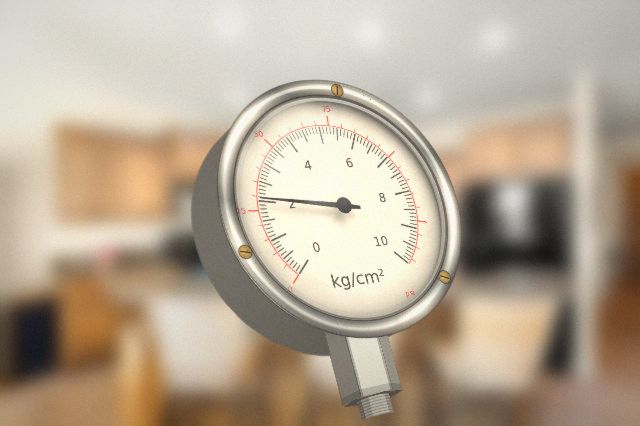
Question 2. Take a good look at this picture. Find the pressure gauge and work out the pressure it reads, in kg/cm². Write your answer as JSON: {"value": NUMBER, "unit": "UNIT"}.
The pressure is {"value": 2, "unit": "kg/cm²"}
